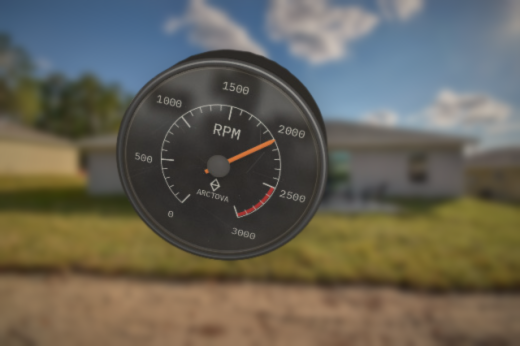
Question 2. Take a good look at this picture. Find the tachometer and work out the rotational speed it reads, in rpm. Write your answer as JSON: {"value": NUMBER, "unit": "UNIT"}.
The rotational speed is {"value": 2000, "unit": "rpm"}
